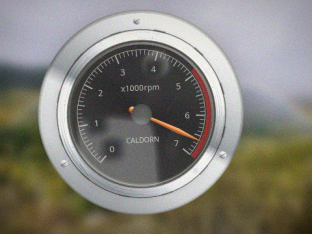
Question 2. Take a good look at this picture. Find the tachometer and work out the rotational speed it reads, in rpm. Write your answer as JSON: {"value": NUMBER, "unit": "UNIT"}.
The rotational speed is {"value": 6600, "unit": "rpm"}
